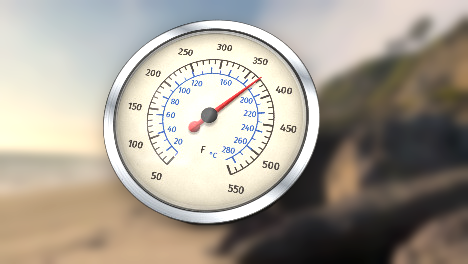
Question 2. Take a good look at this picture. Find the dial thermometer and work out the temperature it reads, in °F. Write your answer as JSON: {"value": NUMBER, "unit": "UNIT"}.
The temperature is {"value": 370, "unit": "°F"}
